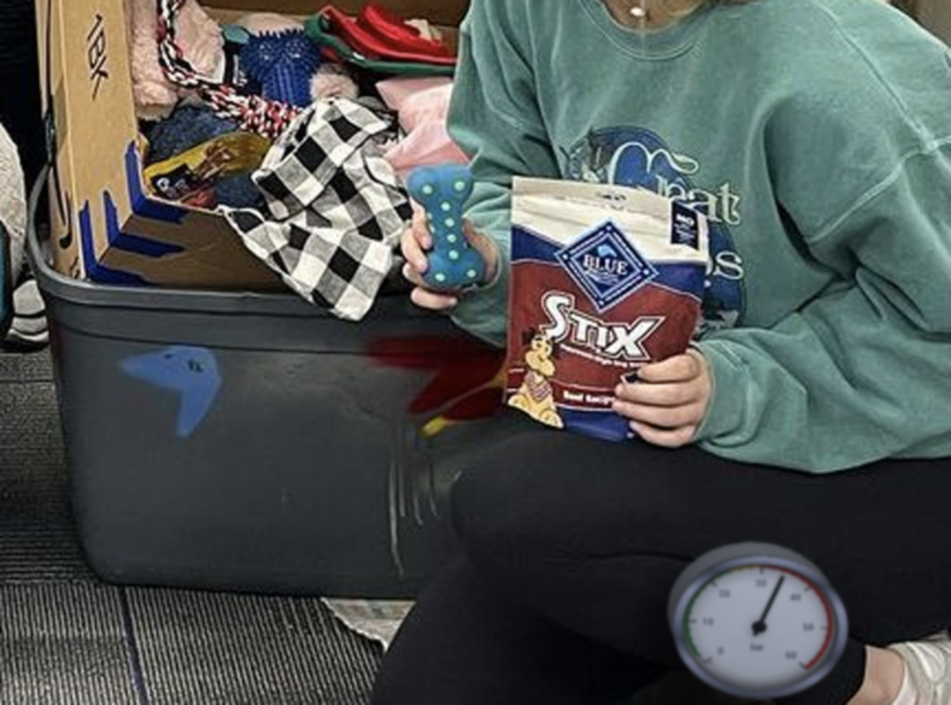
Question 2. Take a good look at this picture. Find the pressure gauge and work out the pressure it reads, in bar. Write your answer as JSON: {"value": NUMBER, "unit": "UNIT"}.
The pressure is {"value": 34, "unit": "bar"}
